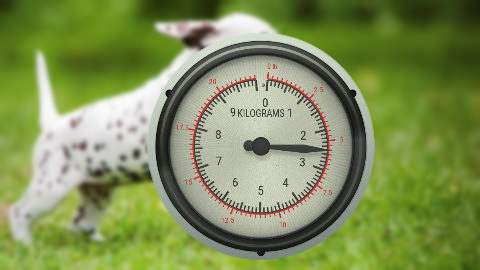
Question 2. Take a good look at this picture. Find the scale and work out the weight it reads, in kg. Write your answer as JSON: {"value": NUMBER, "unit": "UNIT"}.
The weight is {"value": 2.5, "unit": "kg"}
